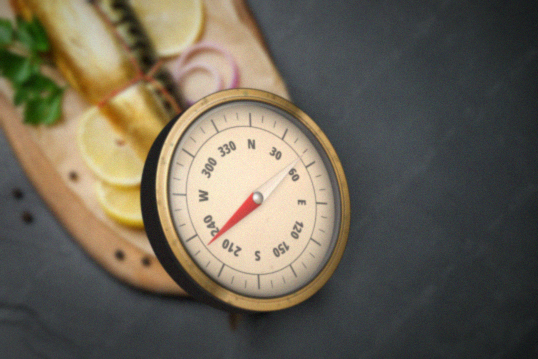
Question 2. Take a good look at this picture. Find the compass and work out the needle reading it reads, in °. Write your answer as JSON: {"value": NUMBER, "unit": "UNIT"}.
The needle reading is {"value": 230, "unit": "°"}
